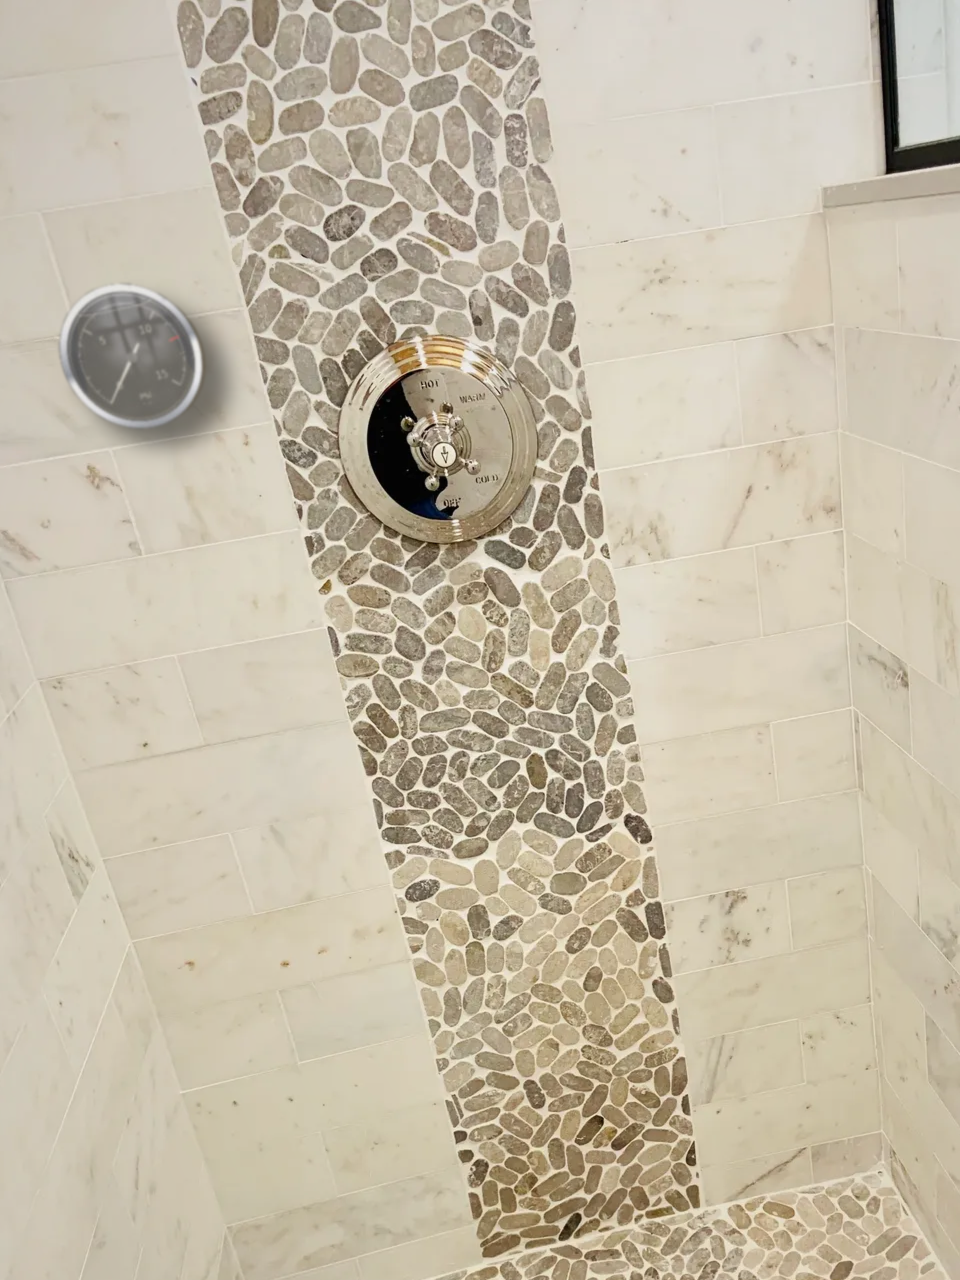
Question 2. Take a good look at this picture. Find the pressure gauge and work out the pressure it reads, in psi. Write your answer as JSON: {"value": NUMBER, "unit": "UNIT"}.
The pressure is {"value": 0, "unit": "psi"}
